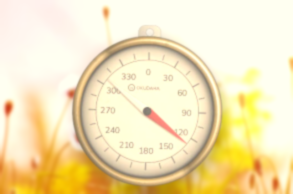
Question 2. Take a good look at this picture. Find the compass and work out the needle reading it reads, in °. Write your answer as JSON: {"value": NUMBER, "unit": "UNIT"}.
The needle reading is {"value": 127.5, "unit": "°"}
